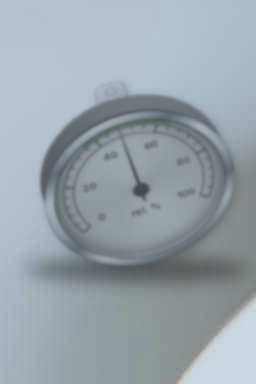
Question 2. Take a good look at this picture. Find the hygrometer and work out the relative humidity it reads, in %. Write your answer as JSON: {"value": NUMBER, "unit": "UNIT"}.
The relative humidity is {"value": 48, "unit": "%"}
